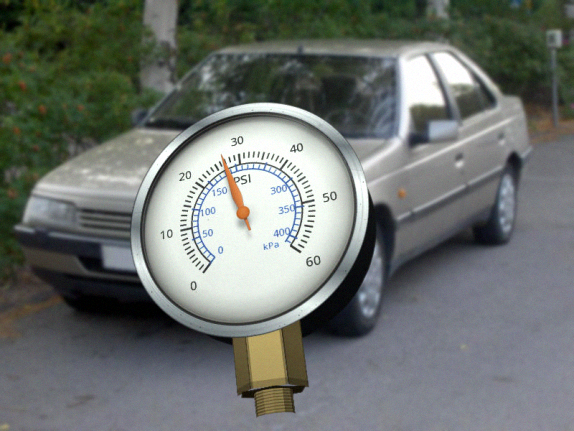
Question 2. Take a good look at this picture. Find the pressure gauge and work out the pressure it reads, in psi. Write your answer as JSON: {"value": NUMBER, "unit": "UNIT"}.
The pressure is {"value": 27, "unit": "psi"}
